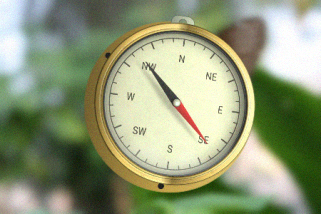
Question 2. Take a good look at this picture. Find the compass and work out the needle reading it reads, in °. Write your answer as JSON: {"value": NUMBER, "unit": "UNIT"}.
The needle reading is {"value": 135, "unit": "°"}
